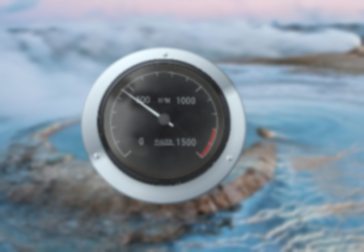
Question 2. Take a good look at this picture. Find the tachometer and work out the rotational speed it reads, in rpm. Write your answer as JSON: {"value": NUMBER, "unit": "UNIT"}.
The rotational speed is {"value": 450, "unit": "rpm"}
